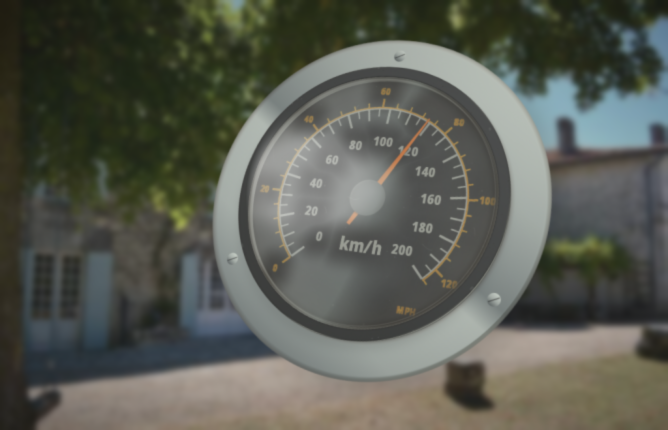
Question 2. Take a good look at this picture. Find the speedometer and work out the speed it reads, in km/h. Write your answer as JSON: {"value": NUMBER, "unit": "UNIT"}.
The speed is {"value": 120, "unit": "km/h"}
